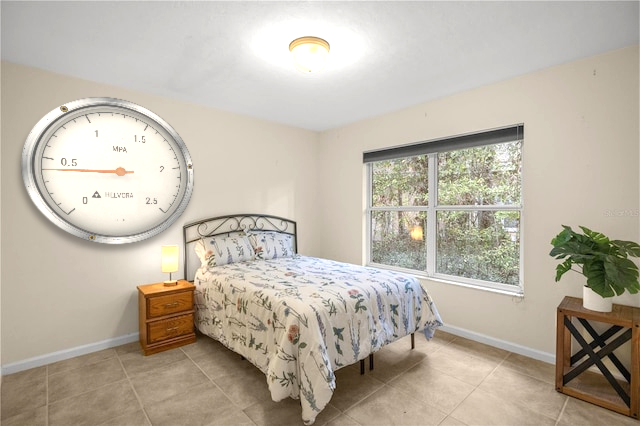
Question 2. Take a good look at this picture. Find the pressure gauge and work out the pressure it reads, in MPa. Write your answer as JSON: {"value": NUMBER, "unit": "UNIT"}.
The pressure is {"value": 0.4, "unit": "MPa"}
